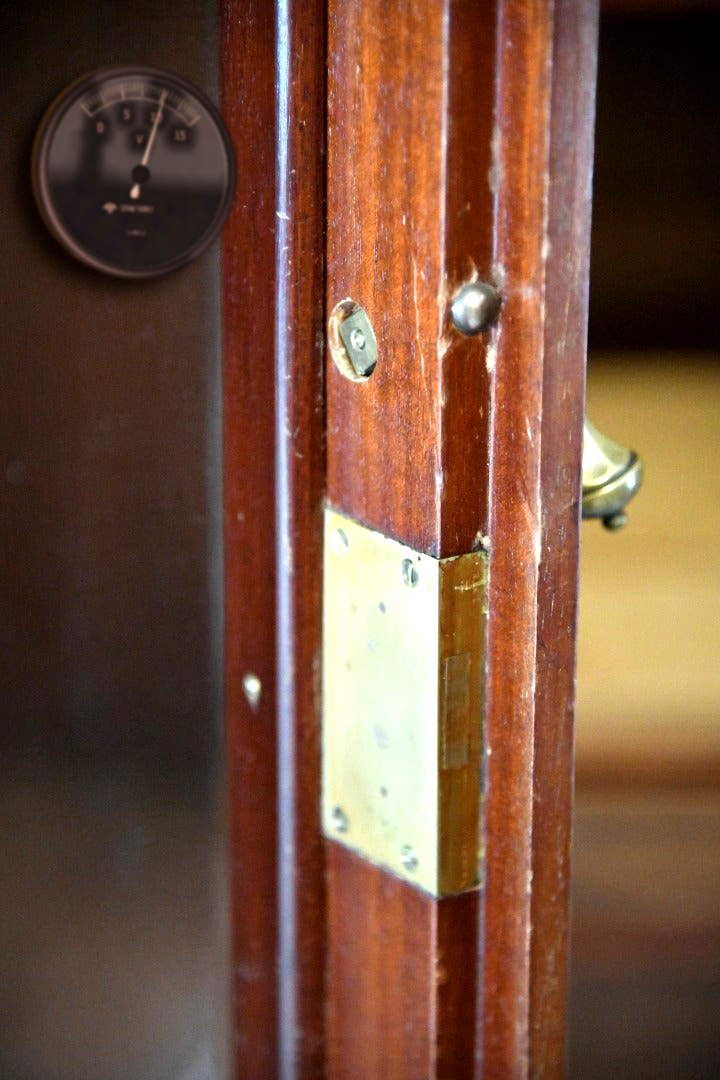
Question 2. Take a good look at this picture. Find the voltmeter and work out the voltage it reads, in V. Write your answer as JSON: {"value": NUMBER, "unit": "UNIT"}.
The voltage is {"value": 10, "unit": "V"}
